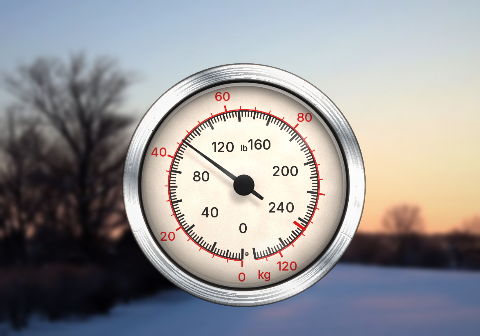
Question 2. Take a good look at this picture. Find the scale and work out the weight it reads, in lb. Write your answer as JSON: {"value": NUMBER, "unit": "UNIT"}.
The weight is {"value": 100, "unit": "lb"}
